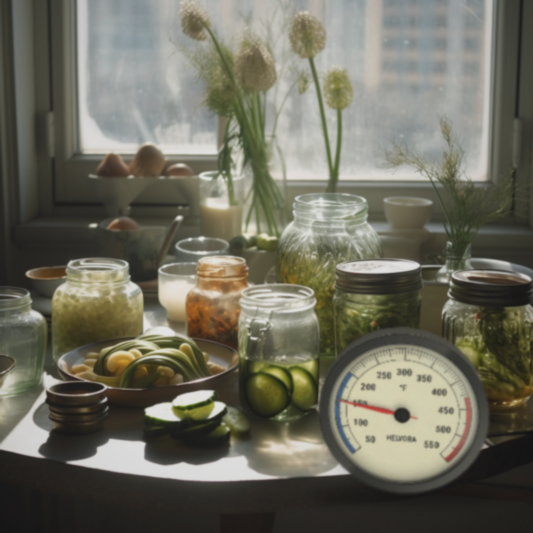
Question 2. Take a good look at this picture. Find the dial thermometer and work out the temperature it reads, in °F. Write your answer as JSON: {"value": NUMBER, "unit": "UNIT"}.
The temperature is {"value": 150, "unit": "°F"}
